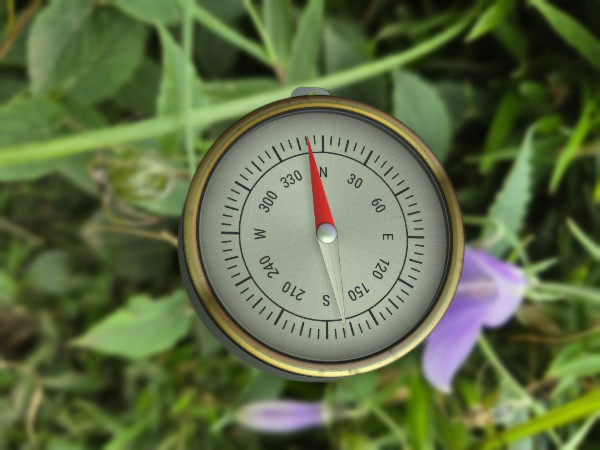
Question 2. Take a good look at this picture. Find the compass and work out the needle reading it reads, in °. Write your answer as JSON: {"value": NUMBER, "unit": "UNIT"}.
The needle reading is {"value": 350, "unit": "°"}
